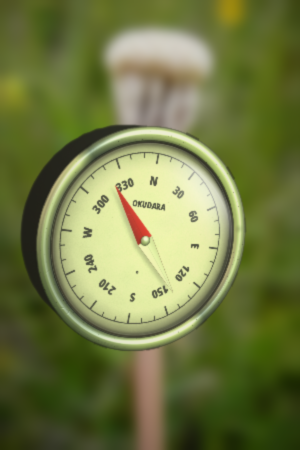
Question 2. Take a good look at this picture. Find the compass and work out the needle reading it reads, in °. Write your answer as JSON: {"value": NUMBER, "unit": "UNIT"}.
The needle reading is {"value": 320, "unit": "°"}
